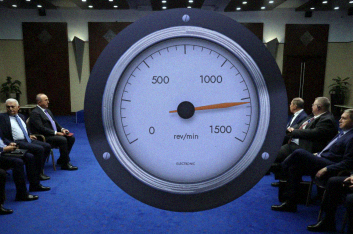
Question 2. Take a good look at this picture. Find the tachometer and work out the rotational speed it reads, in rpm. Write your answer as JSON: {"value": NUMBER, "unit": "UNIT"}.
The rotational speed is {"value": 1275, "unit": "rpm"}
